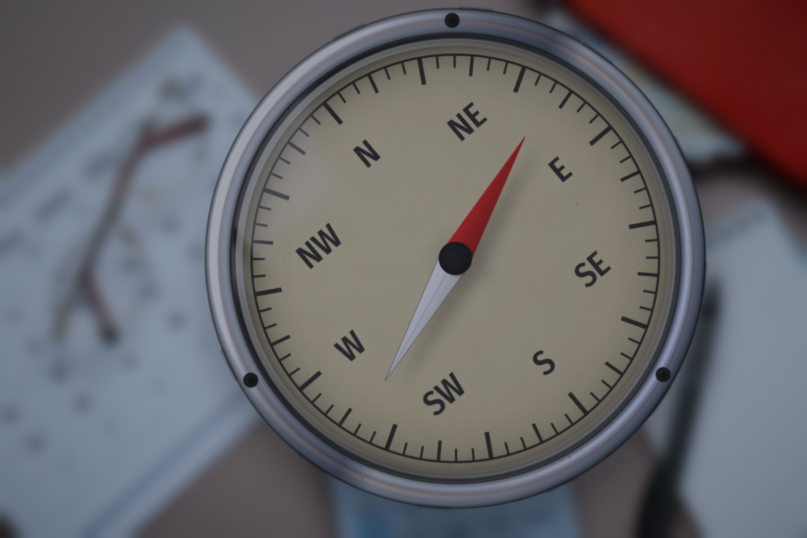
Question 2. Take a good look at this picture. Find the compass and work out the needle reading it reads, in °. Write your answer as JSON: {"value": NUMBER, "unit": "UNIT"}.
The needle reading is {"value": 70, "unit": "°"}
